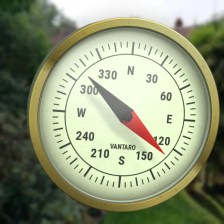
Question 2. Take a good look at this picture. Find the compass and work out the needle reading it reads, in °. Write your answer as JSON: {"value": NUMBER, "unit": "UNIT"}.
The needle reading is {"value": 130, "unit": "°"}
